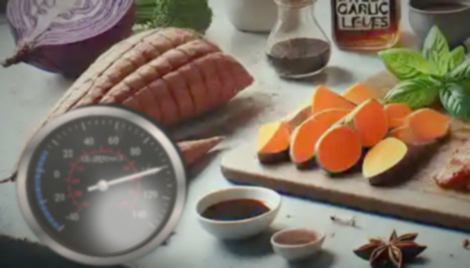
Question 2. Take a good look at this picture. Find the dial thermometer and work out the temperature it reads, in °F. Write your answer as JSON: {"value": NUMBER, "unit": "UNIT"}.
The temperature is {"value": 100, "unit": "°F"}
